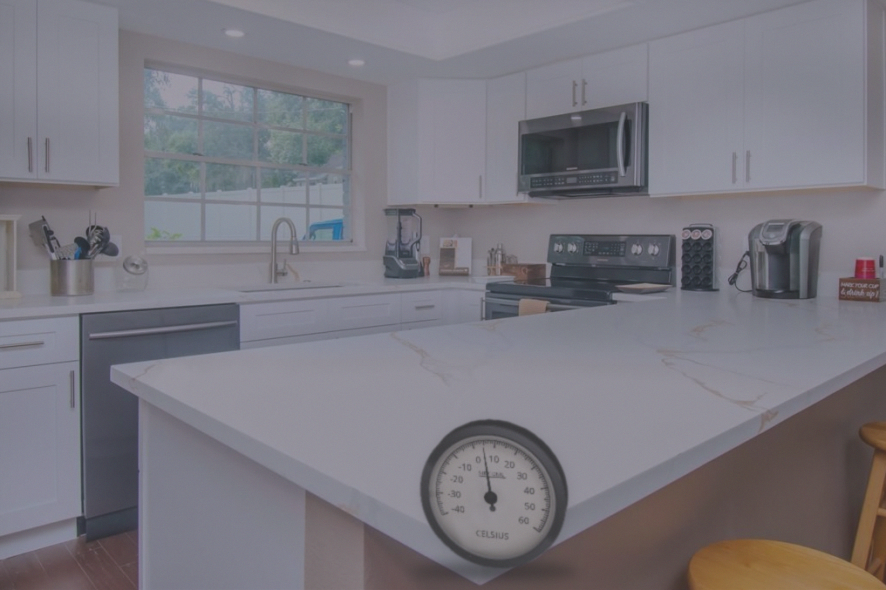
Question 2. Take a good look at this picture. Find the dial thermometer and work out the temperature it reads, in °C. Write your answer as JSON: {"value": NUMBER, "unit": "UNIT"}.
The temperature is {"value": 5, "unit": "°C"}
